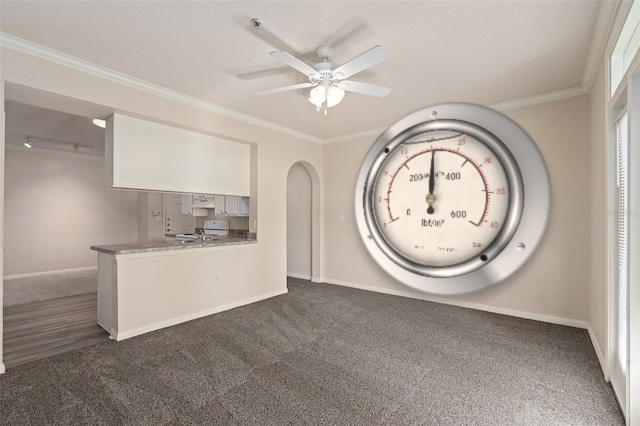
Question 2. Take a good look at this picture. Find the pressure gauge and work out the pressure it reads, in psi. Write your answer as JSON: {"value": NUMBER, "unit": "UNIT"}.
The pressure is {"value": 300, "unit": "psi"}
